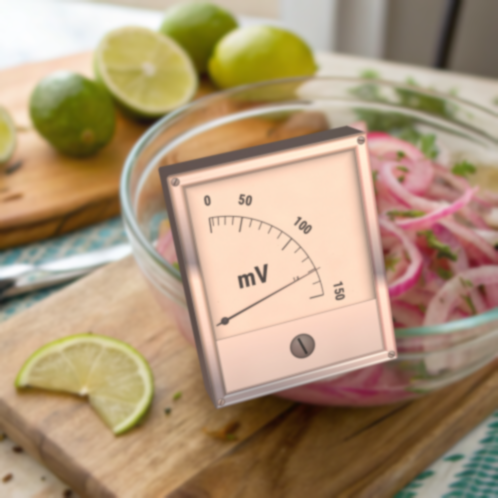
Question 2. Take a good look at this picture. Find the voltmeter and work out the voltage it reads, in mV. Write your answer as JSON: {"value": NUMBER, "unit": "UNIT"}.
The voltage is {"value": 130, "unit": "mV"}
